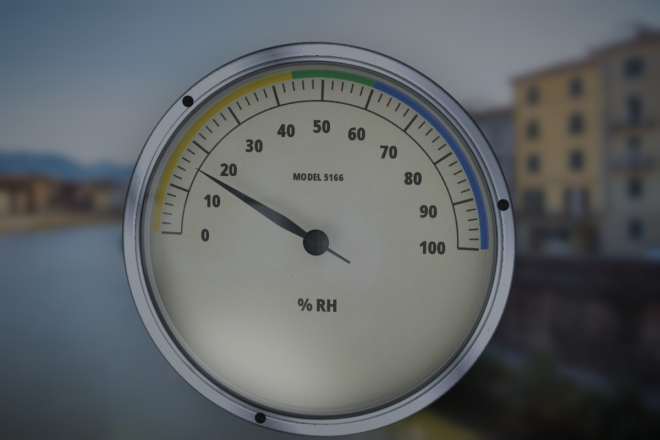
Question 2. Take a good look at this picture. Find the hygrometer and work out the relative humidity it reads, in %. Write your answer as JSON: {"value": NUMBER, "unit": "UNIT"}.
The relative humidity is {"value": 16, "unit": "%"}
